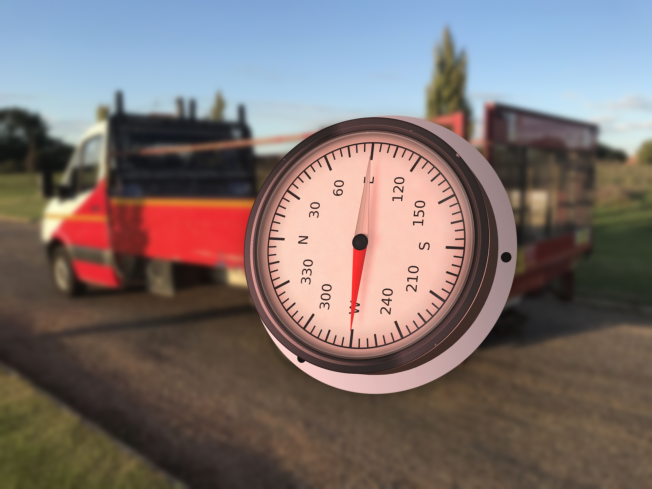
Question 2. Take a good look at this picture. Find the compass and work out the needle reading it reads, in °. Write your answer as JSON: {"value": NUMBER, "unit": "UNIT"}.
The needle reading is {"value": 270, "unit": "°"}
